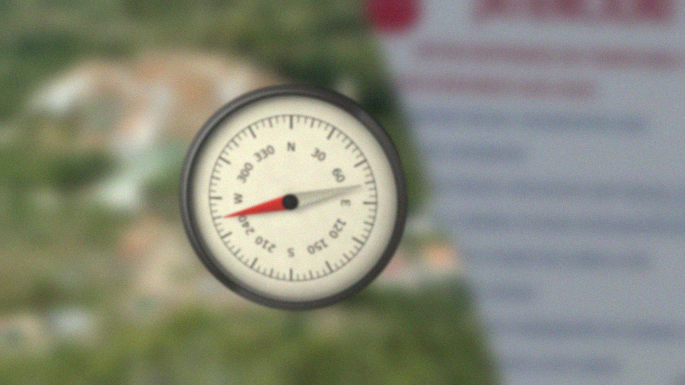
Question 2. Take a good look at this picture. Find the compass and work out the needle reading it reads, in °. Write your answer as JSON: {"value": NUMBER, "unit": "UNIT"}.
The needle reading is {"value": 255, "unit": "°"}
